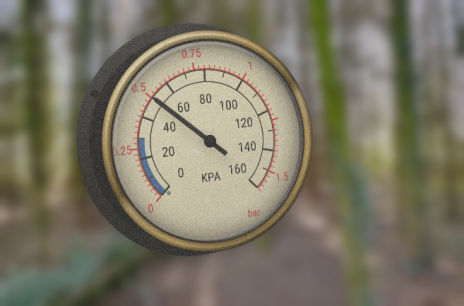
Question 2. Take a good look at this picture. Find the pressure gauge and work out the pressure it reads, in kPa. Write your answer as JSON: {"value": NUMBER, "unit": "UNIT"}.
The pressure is {"value": 50, "unit": "kPa"}
